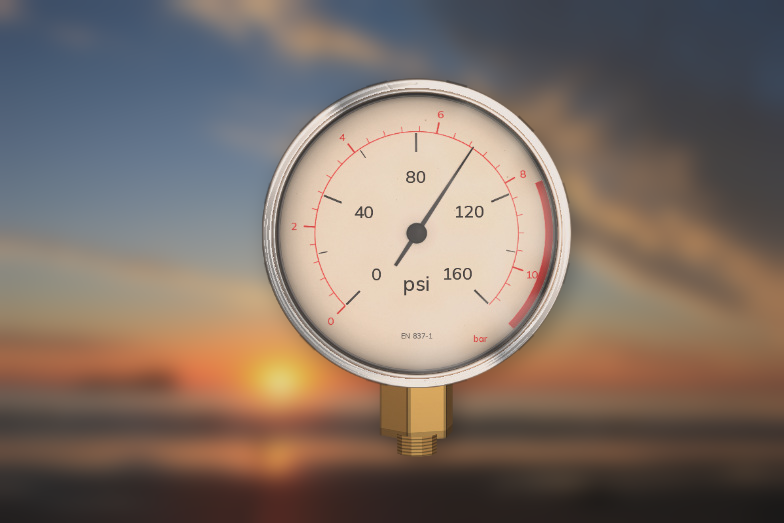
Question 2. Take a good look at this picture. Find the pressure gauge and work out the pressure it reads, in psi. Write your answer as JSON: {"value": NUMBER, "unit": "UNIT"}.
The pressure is {"value": 100, "unit": "psi"}
